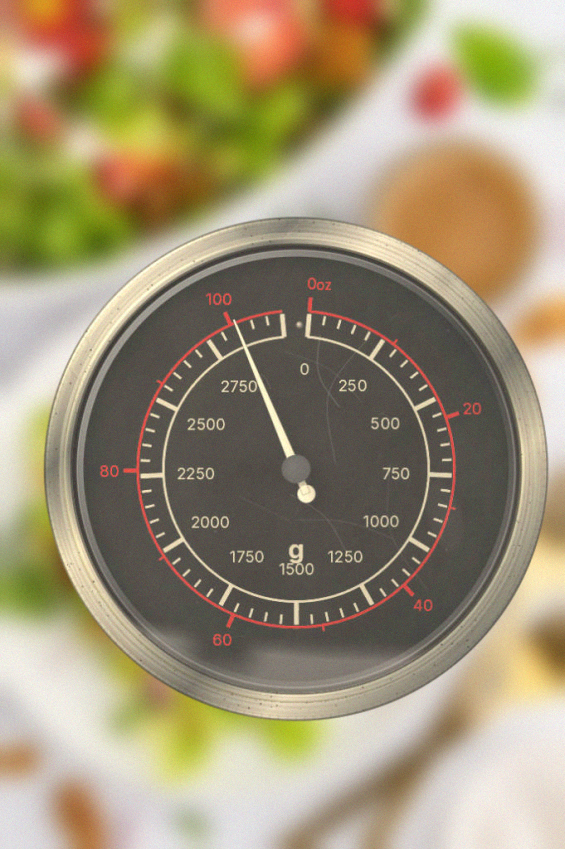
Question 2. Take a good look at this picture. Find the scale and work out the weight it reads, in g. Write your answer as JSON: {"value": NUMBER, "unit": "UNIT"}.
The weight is {"value": 2850, "unit": "g"}
